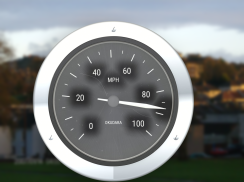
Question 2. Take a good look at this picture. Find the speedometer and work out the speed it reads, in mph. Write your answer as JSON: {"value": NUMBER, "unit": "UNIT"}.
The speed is {"value": 87.5, "unit": "mph"}
